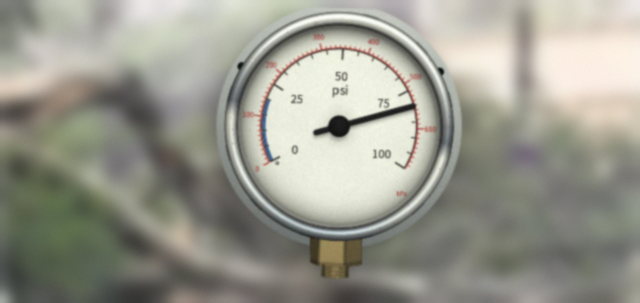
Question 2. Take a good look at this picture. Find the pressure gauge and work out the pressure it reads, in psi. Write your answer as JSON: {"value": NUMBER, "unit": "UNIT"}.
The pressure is {"value": 80, "unit": "psi"}
